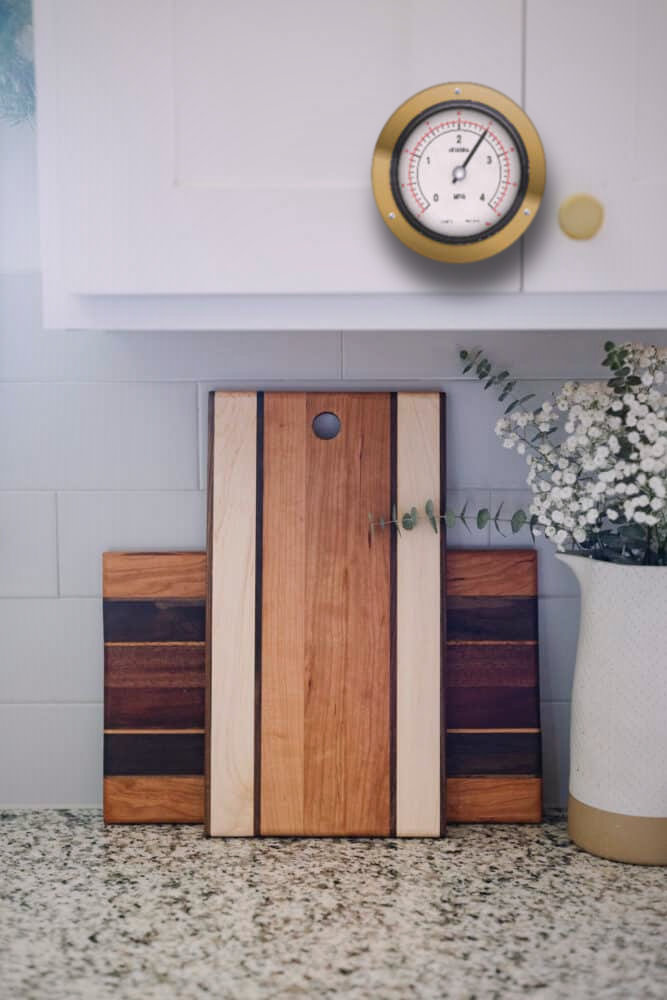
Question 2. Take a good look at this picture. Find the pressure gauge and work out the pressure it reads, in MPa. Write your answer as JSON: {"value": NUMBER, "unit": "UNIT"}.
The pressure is {"value": 2.5, "unit": "MPa"}
